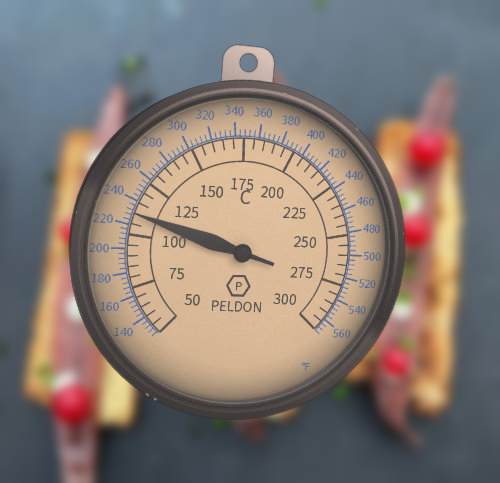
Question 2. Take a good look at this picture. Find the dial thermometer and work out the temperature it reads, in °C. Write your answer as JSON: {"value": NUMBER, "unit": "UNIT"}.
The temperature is {"value": 110, "unit": "°C"}
